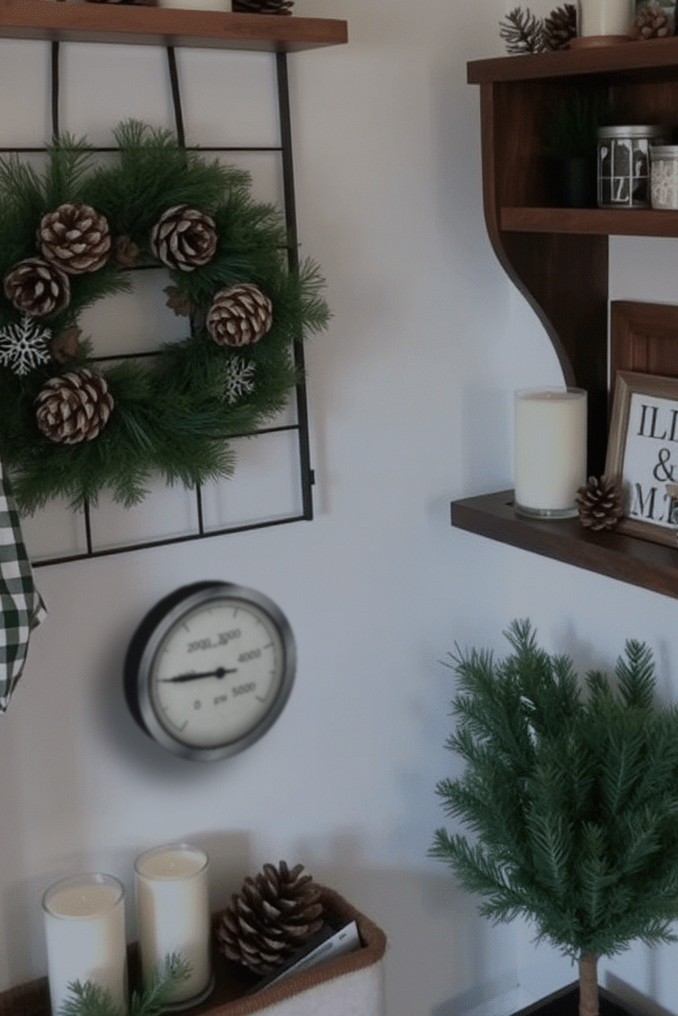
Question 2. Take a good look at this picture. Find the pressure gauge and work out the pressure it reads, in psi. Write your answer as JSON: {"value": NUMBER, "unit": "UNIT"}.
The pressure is {"value": 1000, "unit": "psi"}
